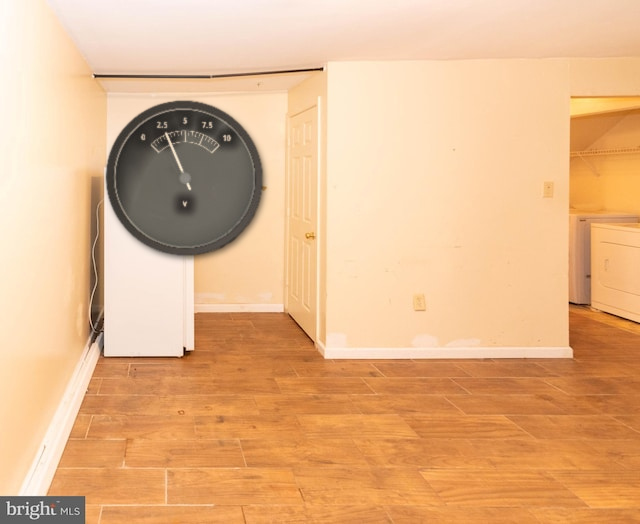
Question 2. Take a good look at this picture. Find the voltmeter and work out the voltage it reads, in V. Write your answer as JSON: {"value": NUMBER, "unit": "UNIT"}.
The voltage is {"value": 2.5, "unit": "V"}
